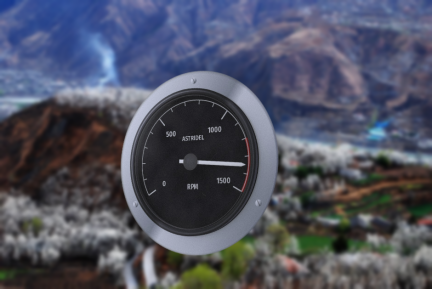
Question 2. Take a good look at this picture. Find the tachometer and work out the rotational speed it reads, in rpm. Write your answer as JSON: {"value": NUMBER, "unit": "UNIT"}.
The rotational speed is {"value": 1350, "unit": "rpm"}
